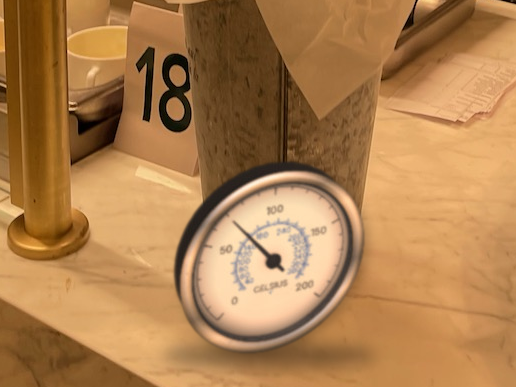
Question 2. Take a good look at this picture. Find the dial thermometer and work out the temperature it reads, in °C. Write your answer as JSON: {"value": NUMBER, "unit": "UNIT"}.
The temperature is {"value": 70, "unit": "°C"}
